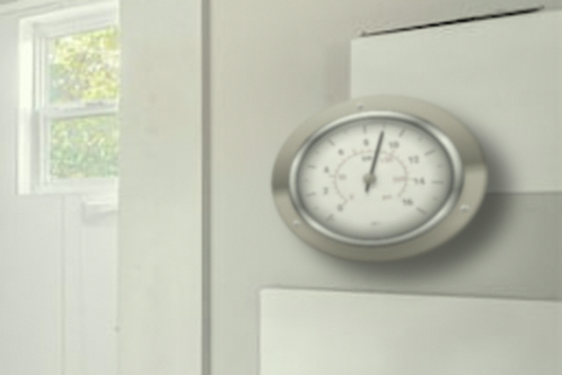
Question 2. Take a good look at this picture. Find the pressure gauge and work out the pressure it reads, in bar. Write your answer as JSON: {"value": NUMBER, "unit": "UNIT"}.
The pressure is {"value": 9, "unit": "bar"}
